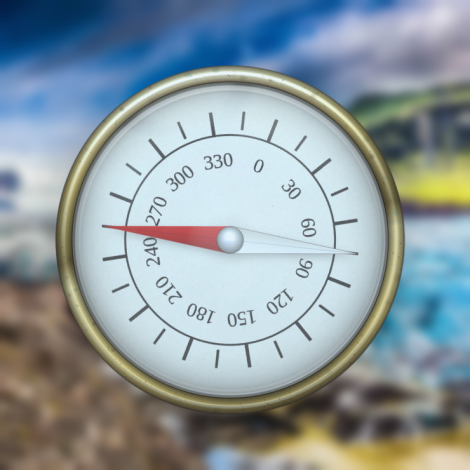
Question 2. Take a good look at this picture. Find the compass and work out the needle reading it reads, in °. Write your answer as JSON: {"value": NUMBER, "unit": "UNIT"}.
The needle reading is {"value": 255, "unit": "°"}
